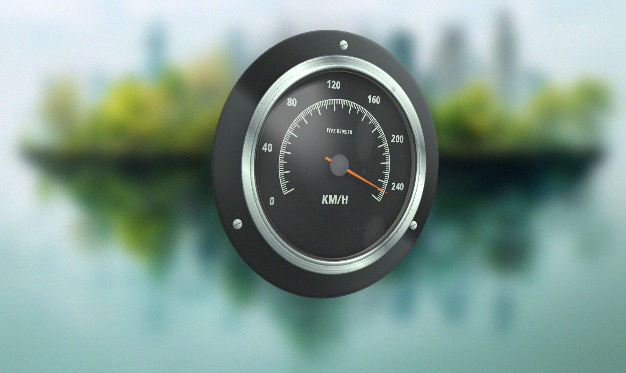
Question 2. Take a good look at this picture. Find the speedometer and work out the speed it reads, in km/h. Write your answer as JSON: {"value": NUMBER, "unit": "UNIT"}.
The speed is {"value": 250, "unit": "km/h"}
